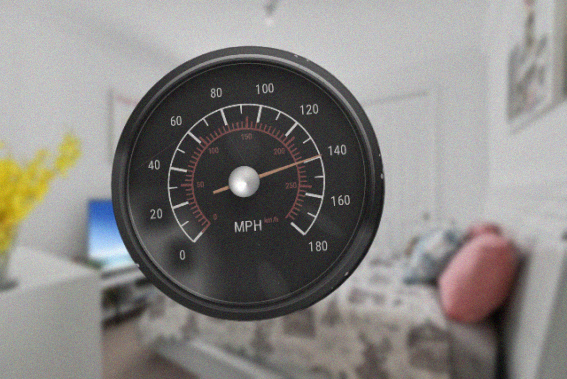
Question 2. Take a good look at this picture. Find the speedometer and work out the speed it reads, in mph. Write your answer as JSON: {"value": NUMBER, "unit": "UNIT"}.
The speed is {"value": 140, "unit": "mph"}
